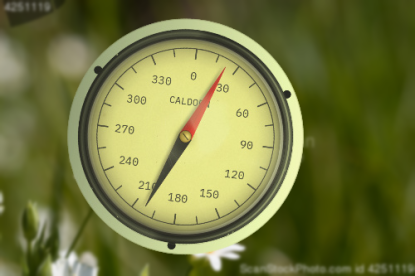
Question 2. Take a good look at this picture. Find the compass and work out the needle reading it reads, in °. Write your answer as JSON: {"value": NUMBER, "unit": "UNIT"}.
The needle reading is {"value": 22.5, "unit": "°"}
